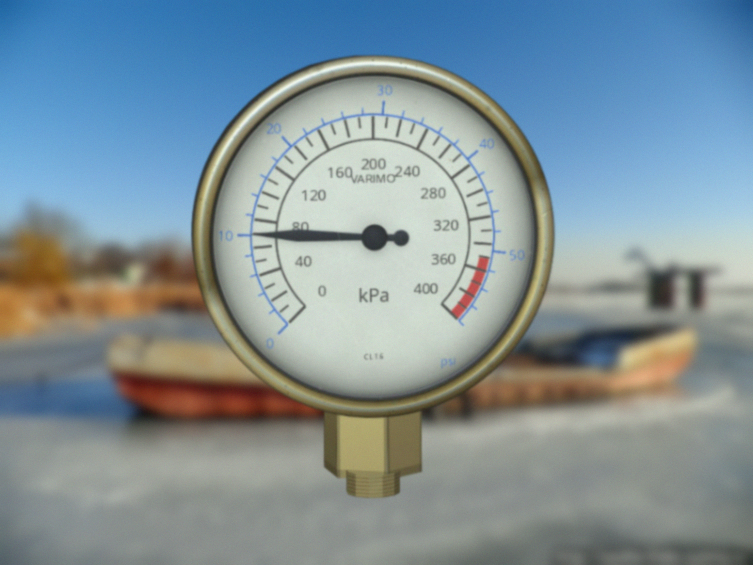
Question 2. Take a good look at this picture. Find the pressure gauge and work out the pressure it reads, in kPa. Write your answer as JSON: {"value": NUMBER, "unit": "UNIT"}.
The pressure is {"value": 70, "unit": "kPa"}
